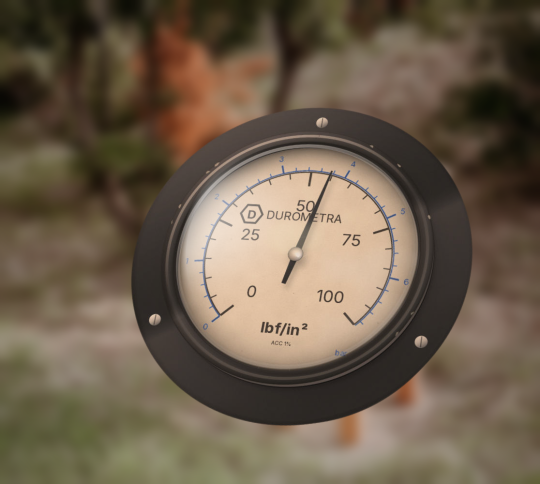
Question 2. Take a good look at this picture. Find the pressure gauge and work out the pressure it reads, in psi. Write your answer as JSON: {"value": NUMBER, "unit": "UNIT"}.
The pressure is {"value": 55, "unit": "psi"}
